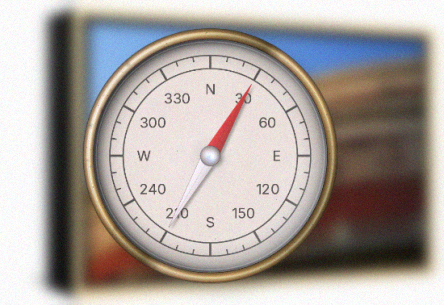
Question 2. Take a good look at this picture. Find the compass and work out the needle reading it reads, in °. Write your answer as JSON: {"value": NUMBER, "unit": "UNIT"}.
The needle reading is {"value": 30, "unit": "°"}
